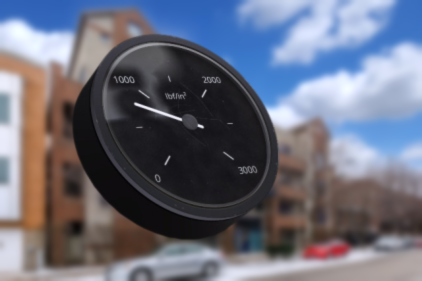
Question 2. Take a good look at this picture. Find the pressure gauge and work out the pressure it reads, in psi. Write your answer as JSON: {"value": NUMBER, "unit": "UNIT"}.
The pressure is {"value": 750, "unit": "psi"}
